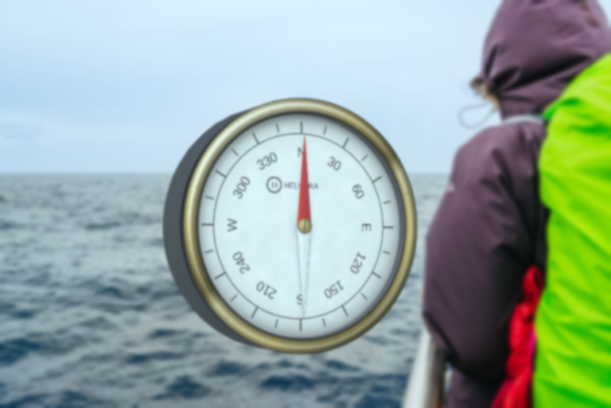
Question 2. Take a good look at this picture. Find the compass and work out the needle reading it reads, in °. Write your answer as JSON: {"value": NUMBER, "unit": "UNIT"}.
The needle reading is {"value": 0, "unit": "°"}
